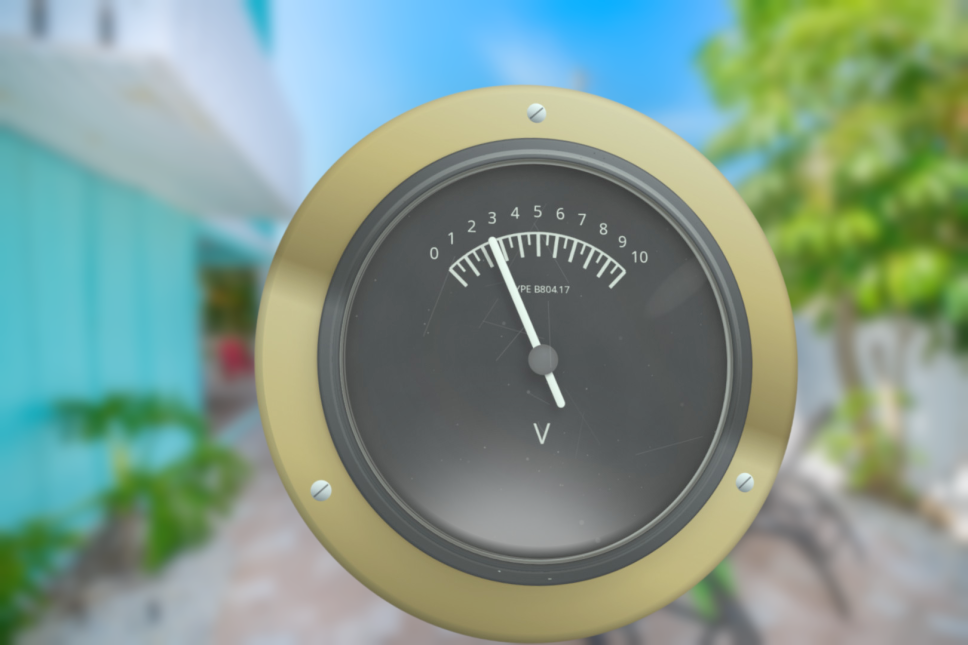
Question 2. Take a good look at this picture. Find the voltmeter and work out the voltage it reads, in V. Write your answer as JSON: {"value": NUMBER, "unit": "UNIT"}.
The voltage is {"value": 2.5, "unit": "V"}
